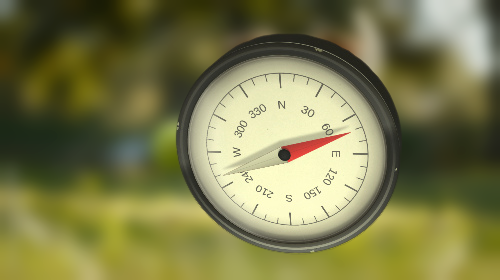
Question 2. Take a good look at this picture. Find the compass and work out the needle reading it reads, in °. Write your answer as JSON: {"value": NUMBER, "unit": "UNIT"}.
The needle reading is {"value": 70, "unit": "°"}
